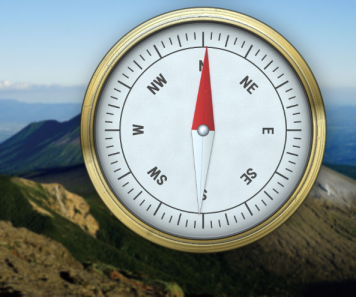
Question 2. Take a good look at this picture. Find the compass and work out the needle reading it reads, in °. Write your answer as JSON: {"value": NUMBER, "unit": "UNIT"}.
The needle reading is {"value": 2.5, "unit": "°"}
